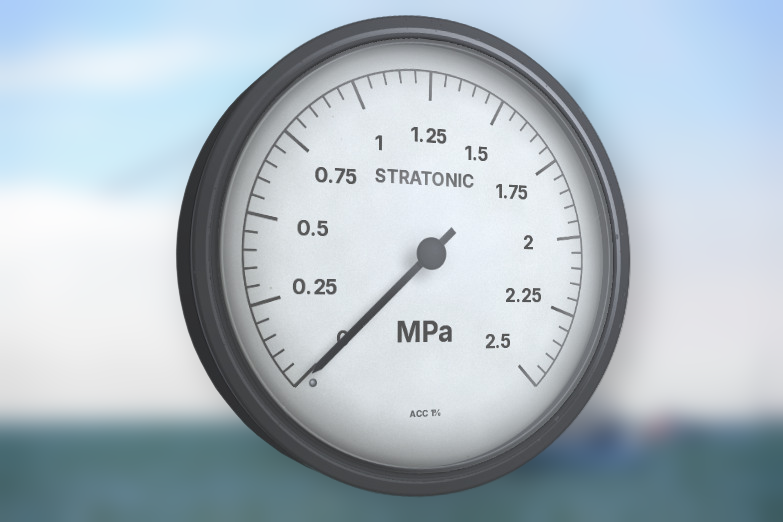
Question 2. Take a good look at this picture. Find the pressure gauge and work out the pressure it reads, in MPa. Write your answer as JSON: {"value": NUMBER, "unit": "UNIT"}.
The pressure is {"value": 0, "unit": "MPa"}
